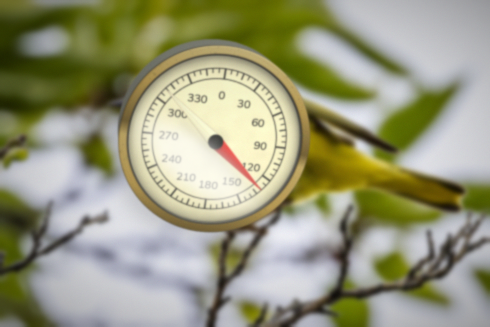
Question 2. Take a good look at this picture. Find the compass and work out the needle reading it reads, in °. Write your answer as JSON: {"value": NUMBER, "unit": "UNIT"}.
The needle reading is {"value": 130, "unit": "°"}
